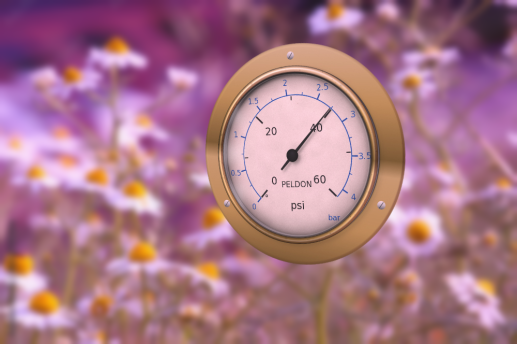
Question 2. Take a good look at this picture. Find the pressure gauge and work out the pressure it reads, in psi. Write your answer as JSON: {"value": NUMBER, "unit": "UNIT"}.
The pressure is {"value": 40, "unit": "psi"}
